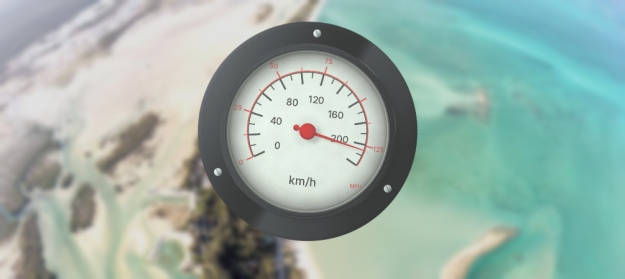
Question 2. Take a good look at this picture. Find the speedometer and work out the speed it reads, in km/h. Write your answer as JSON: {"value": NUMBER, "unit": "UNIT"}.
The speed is {"value": 205, "unit": "km/h"}
